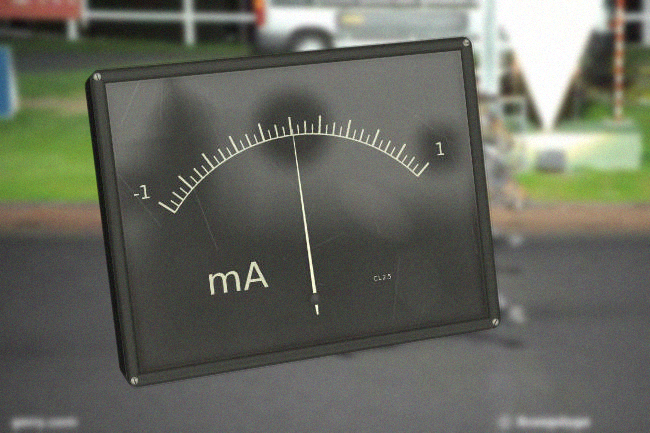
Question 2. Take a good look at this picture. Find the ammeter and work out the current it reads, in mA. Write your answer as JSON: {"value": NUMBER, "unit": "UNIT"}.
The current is {"value": 0, "unit": "mA"}
